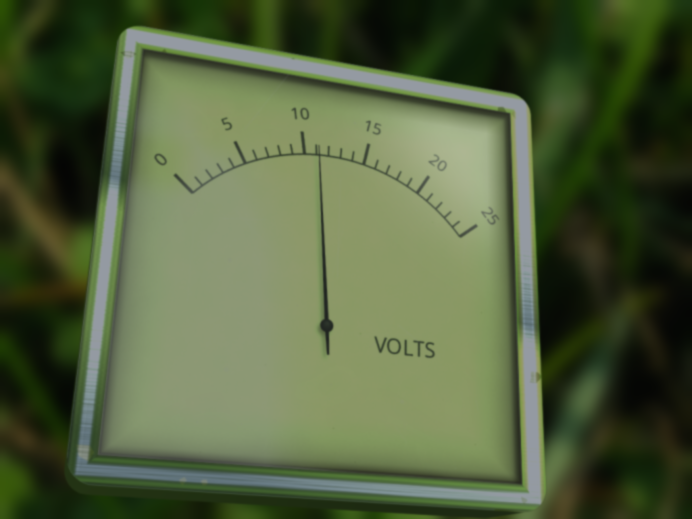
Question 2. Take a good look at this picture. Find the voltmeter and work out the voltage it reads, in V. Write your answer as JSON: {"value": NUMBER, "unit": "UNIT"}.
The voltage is {"value": 11, "unit": "V"}
